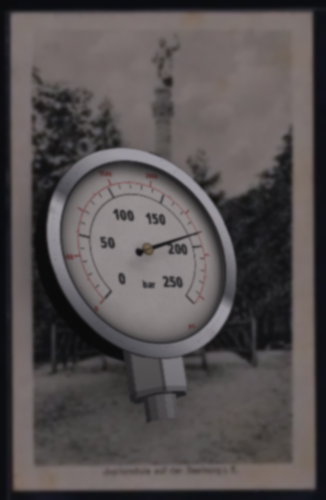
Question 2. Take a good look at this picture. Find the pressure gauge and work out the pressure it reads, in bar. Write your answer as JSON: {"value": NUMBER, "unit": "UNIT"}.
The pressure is {"value": 190, "unit": "bar"}
